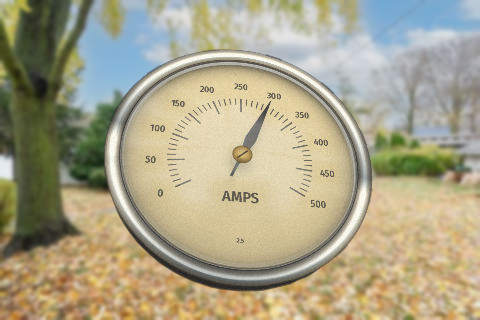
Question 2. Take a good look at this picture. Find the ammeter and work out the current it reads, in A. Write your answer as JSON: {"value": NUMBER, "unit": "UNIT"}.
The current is {"value": 300, "unit": "A"}
